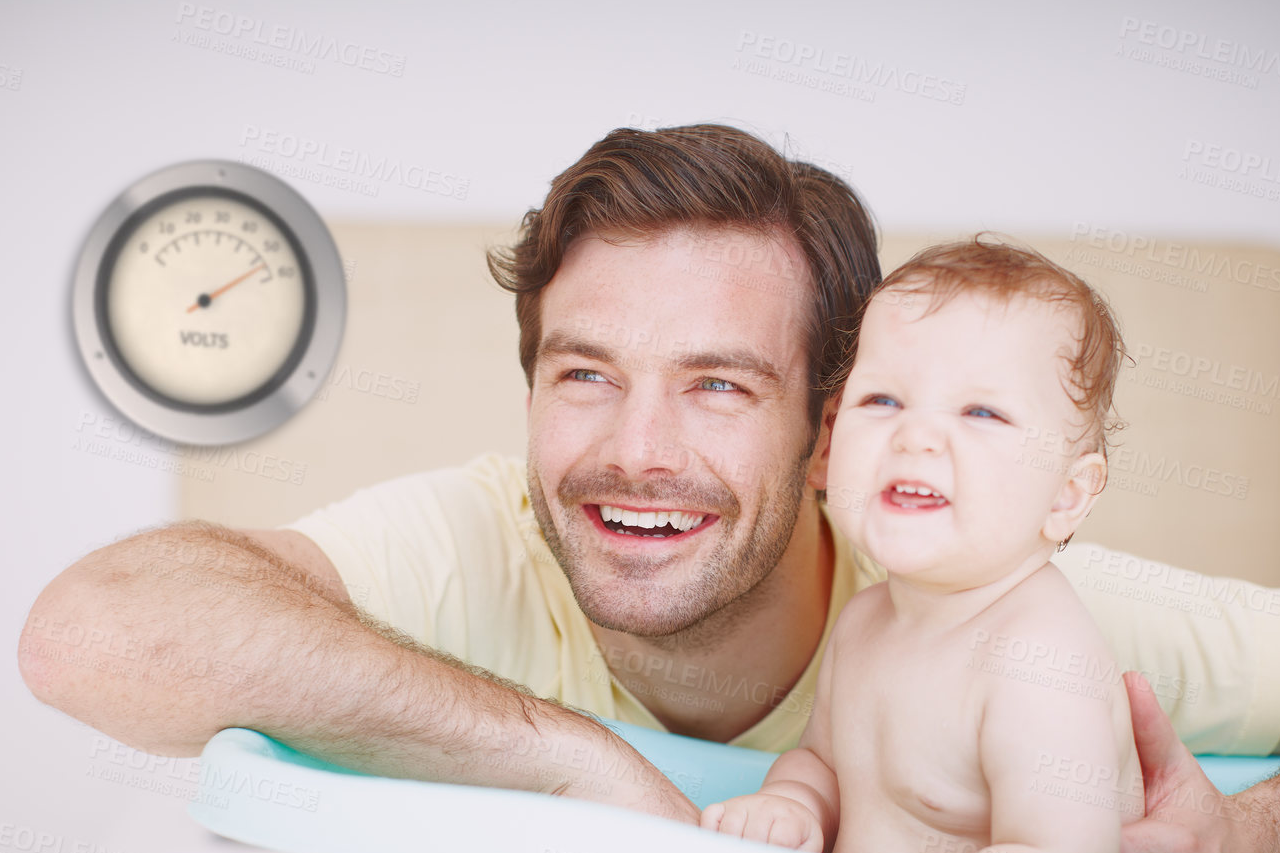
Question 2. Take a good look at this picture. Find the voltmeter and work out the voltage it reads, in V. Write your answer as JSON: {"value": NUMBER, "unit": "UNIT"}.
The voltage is {"value": 55, "unit": "V"}
